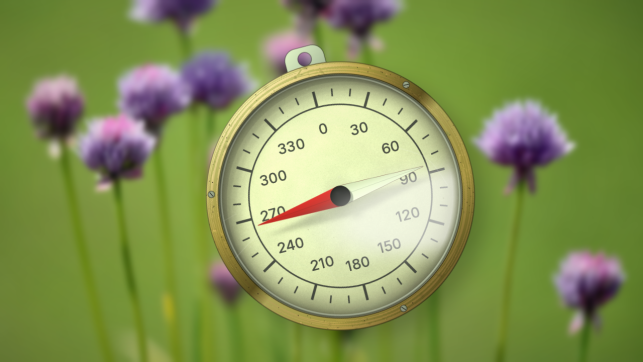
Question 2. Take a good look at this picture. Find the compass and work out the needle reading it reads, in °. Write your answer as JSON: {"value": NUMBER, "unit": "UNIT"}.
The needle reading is {"value": 265, "unit": "°"}
